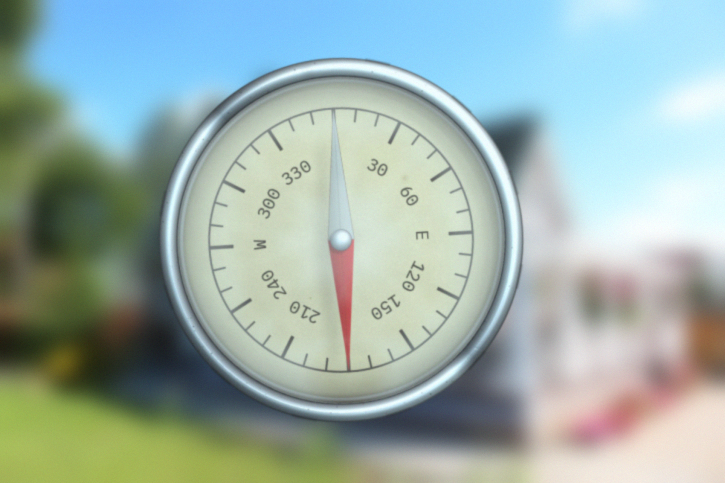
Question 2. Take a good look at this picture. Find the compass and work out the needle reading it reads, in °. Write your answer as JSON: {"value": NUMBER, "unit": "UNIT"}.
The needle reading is {"value": 180, "unit": "°"}
